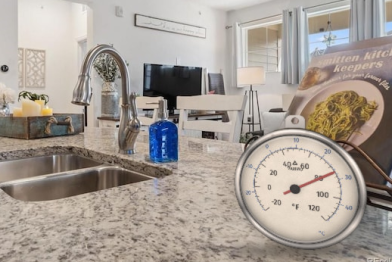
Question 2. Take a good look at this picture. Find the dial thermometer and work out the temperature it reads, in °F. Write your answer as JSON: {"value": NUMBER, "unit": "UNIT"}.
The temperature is {"value": 80, "unit": "°F"}
